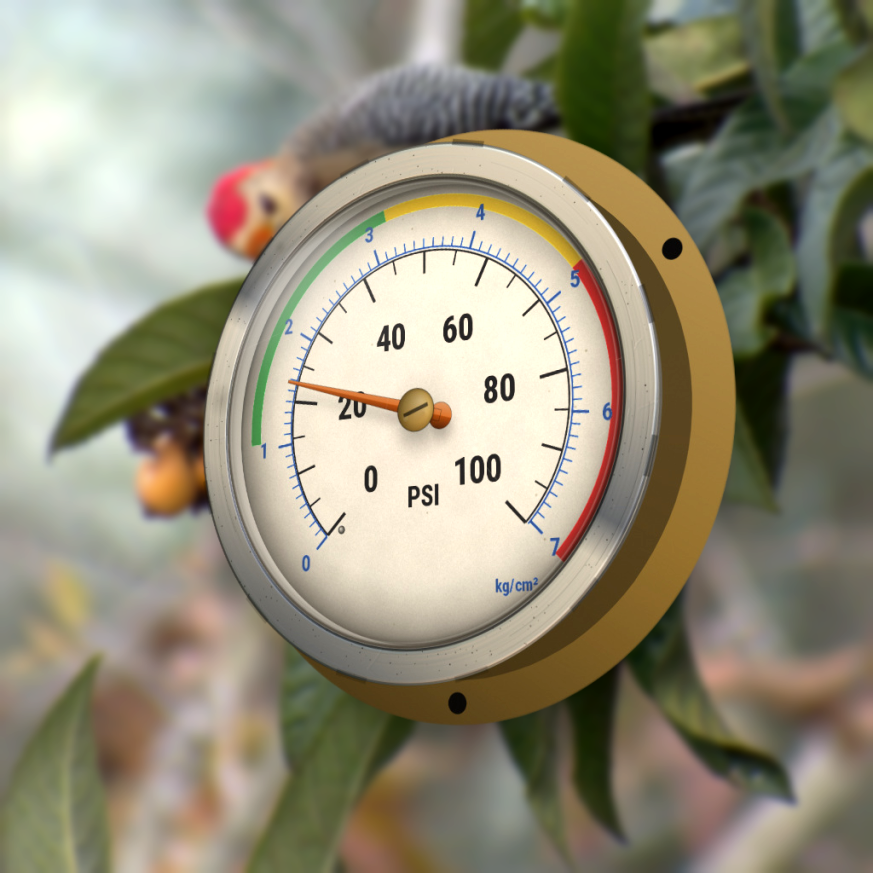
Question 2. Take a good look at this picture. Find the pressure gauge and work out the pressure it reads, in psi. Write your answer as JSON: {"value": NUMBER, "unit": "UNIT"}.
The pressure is {"value": 22.5, "unit": "psi"}
